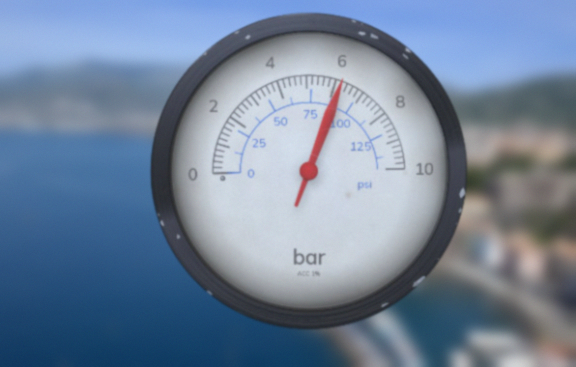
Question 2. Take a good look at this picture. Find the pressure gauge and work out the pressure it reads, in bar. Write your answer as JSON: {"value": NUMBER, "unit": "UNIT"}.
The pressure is {"value": 6.2, "unit": "bar"}
